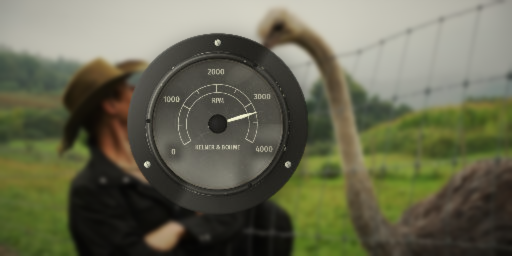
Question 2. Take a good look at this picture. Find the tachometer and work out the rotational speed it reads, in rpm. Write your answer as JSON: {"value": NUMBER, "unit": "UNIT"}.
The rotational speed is {"value": 3250, "unit": "rpm"}
